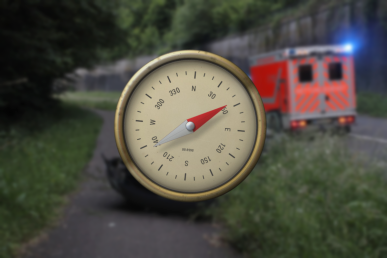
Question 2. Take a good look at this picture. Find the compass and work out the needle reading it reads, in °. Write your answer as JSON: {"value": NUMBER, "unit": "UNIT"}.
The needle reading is {"value": 55, "unit": "°"}
